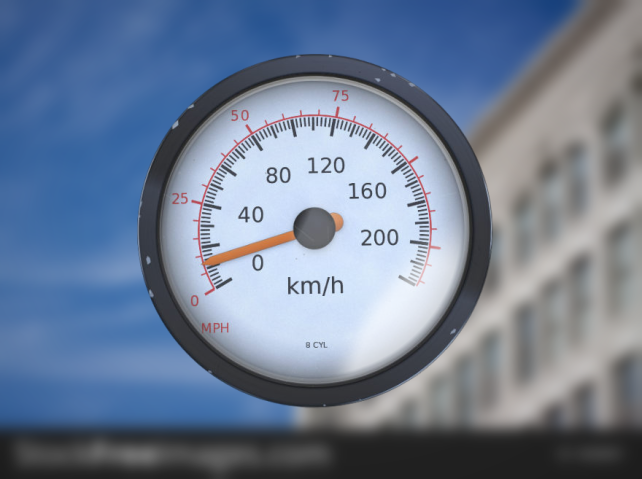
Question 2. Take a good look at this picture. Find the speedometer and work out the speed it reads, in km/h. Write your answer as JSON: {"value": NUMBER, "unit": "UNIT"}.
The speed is {"value": 12, "unit": "km/h"}
